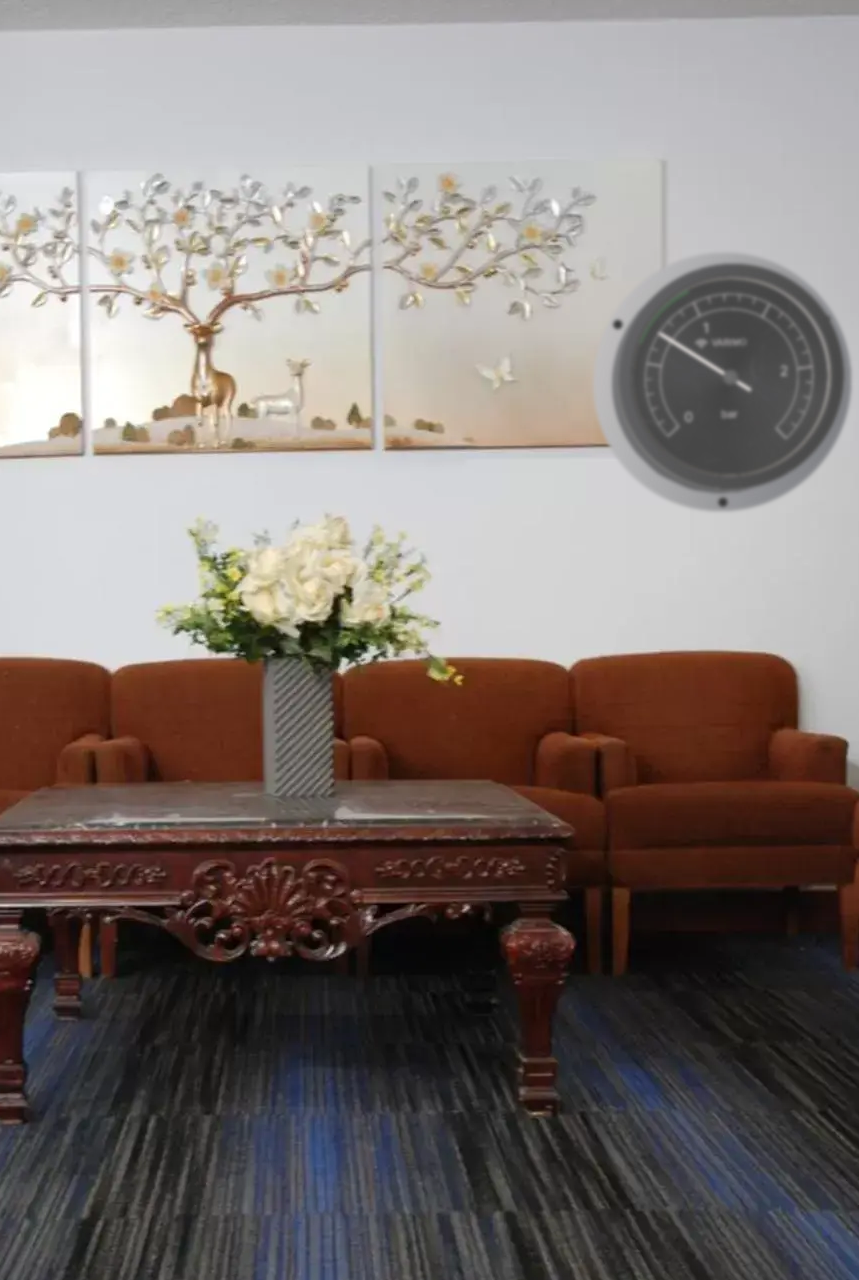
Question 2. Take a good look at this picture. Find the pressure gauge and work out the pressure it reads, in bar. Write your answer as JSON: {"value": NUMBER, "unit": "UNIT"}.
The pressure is {"value": 0.7, "unit": "bar"}
